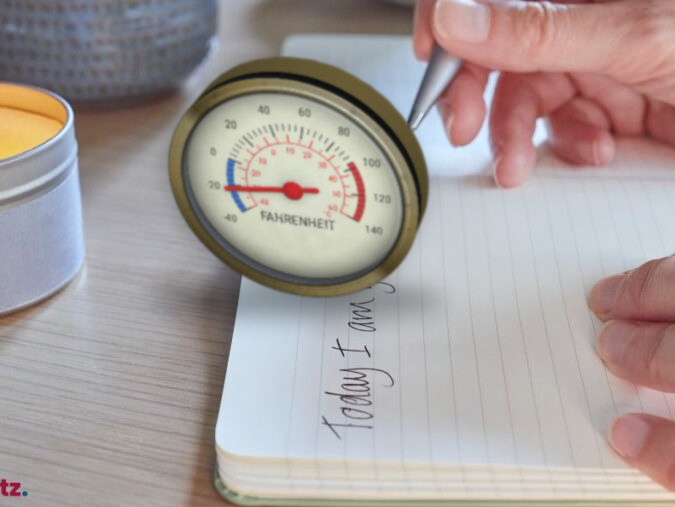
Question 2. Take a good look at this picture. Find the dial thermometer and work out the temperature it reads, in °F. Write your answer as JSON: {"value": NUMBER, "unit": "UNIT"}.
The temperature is {"value": -20, "unit": "°F"}
